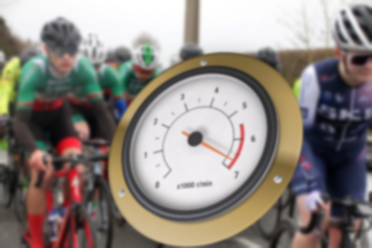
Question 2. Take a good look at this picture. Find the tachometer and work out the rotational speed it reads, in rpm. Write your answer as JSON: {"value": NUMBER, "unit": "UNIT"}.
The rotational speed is {"value": 6750, "unit": "rpm"}
